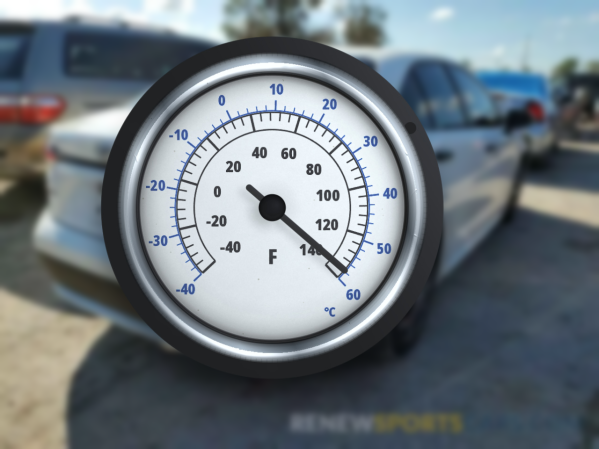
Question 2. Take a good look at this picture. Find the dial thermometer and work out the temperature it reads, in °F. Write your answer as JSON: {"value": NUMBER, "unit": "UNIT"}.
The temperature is {"value": 136, "unit": "°F"}
